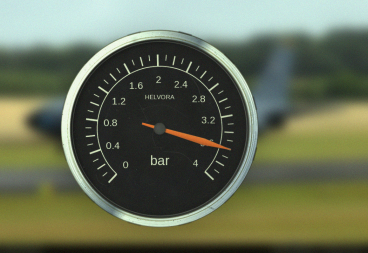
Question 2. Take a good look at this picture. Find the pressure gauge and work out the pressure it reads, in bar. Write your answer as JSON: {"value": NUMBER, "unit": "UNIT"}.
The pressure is {"value": 3.6, "unit": "bar"}
